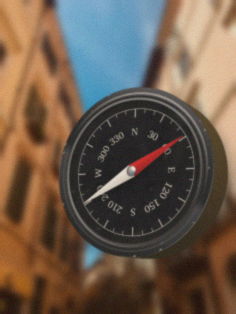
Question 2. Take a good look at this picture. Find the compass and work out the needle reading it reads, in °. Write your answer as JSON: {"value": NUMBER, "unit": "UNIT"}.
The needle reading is {"value": 60, "unit": "°"}
